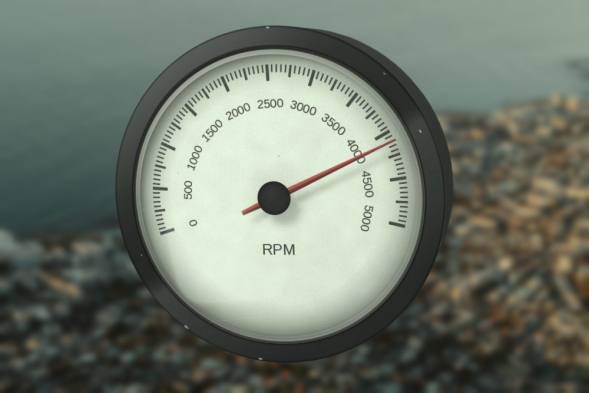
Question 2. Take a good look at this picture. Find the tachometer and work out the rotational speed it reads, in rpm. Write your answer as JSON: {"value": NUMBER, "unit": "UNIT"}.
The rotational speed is {"value": 4100, "unit": "rpm"}
